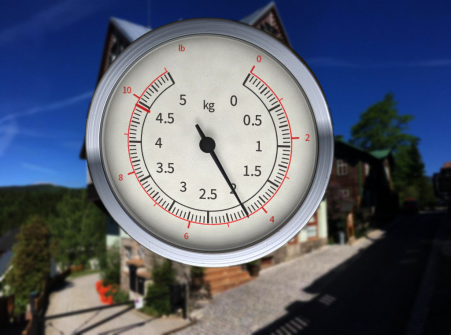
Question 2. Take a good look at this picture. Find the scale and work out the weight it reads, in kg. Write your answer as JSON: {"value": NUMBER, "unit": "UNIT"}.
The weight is {"value": 2, "unit": "kg"}
